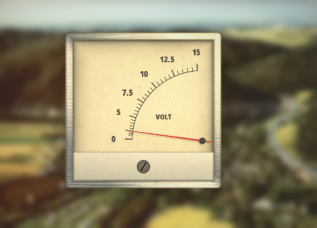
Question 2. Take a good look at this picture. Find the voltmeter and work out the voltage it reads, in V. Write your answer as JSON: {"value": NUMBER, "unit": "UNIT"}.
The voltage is {"value": 2.5, "unit": "V"}
